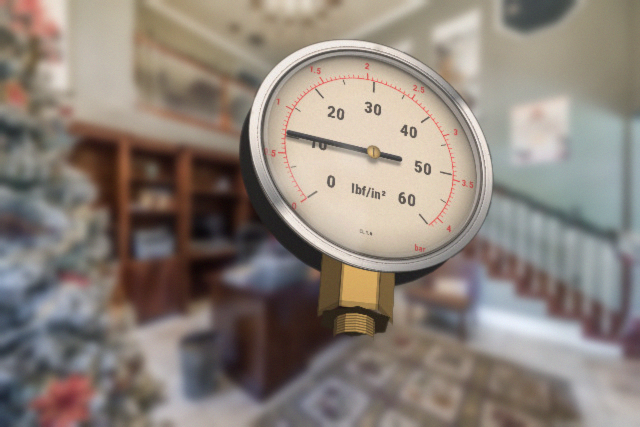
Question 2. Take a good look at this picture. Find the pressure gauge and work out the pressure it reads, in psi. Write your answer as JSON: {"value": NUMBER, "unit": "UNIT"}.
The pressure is {"value": 10, "unit": "psi"}
